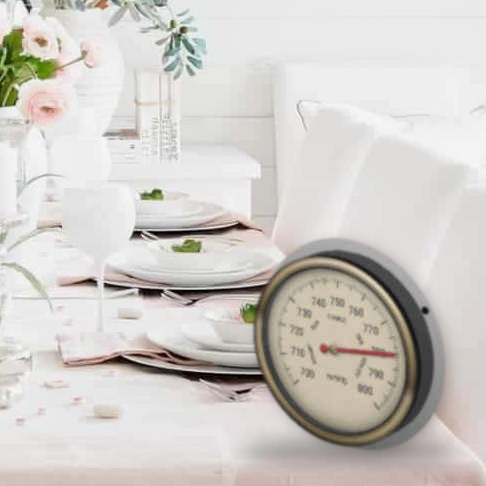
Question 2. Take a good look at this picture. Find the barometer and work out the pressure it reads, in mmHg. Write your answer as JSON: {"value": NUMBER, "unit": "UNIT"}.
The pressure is {"value": 780, "unit": "mmHg"}
